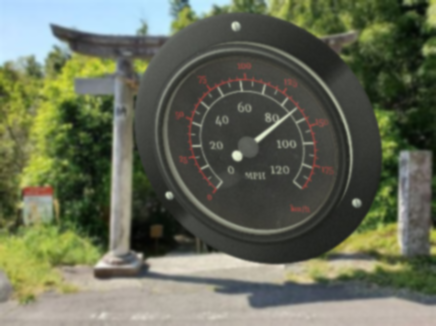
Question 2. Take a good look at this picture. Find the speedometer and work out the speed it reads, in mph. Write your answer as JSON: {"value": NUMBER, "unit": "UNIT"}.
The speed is {"value": 85, "unit": "mph"}
